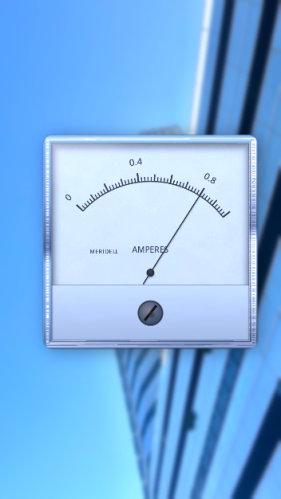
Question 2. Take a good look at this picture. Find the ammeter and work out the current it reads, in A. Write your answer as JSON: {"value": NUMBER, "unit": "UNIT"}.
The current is {"value": 0.8, "unit": "A"}
